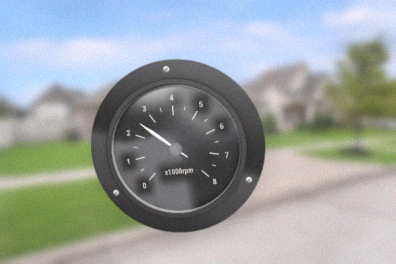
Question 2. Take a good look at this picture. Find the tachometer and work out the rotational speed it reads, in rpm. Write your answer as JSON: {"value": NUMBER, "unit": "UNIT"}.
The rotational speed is {"value": 2500, "unit": "rpm"}
